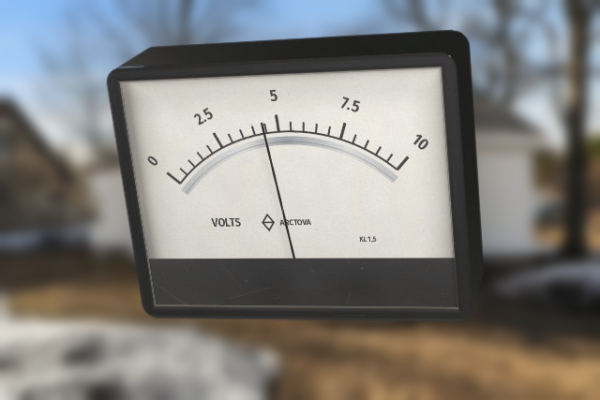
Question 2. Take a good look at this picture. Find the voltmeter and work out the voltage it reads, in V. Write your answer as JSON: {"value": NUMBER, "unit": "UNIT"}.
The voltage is {"value": 4.5, "unit": "V"}
